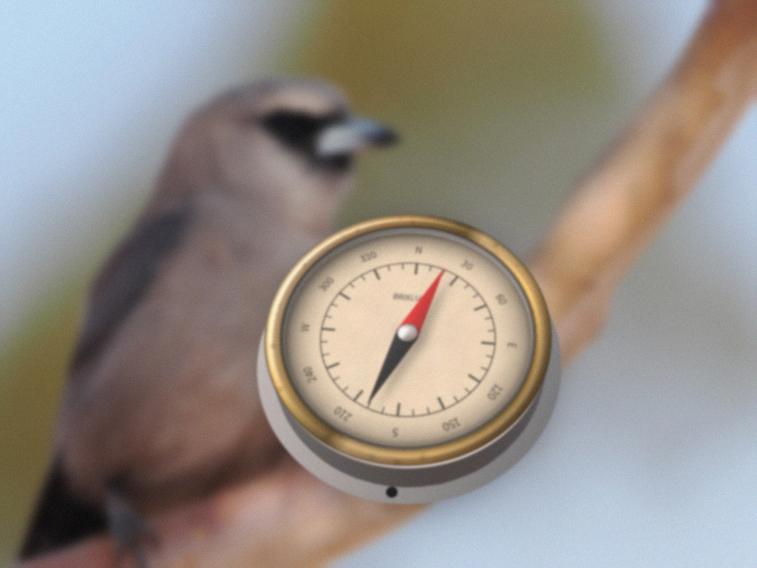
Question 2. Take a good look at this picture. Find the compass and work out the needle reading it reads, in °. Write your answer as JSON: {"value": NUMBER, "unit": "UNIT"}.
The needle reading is {"value": 20, "unit": "°"}
